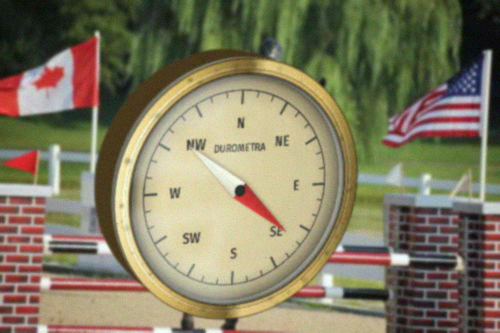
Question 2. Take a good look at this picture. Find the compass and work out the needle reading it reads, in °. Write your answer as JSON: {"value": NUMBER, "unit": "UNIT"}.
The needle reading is {"value": 130, "unit": "°"}
